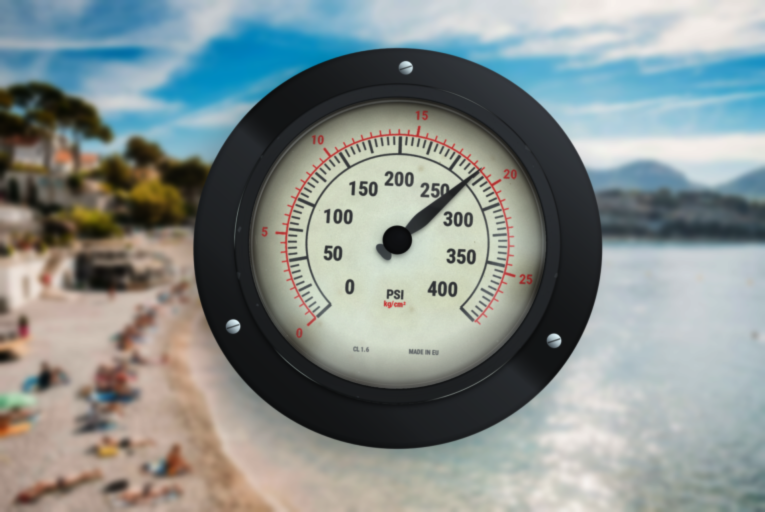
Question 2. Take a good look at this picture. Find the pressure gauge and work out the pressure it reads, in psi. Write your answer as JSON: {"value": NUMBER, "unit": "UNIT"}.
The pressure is {"value": 270, "unit": "psi"}
